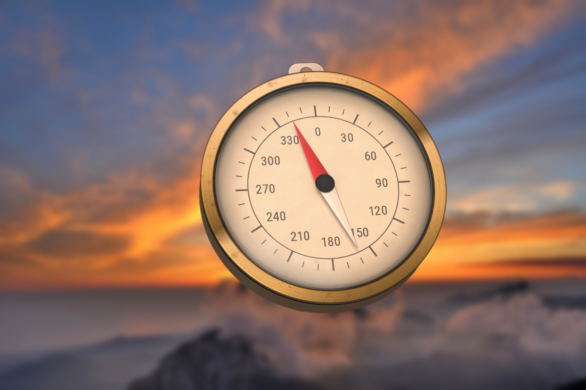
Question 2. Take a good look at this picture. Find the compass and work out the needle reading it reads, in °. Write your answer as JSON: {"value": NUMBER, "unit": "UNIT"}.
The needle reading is {"value": 340, "unit": "°"}
